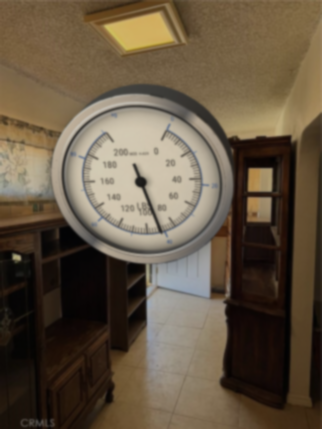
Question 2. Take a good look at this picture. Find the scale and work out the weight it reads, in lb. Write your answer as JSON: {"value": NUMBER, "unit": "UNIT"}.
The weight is {"value": 90, "unit": "lb"}
